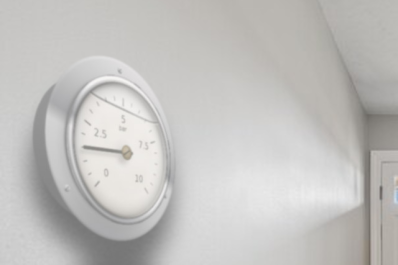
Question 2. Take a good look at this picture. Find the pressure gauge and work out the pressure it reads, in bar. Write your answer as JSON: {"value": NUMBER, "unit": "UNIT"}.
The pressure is {"value": 1.5, "unit": "bar"}
